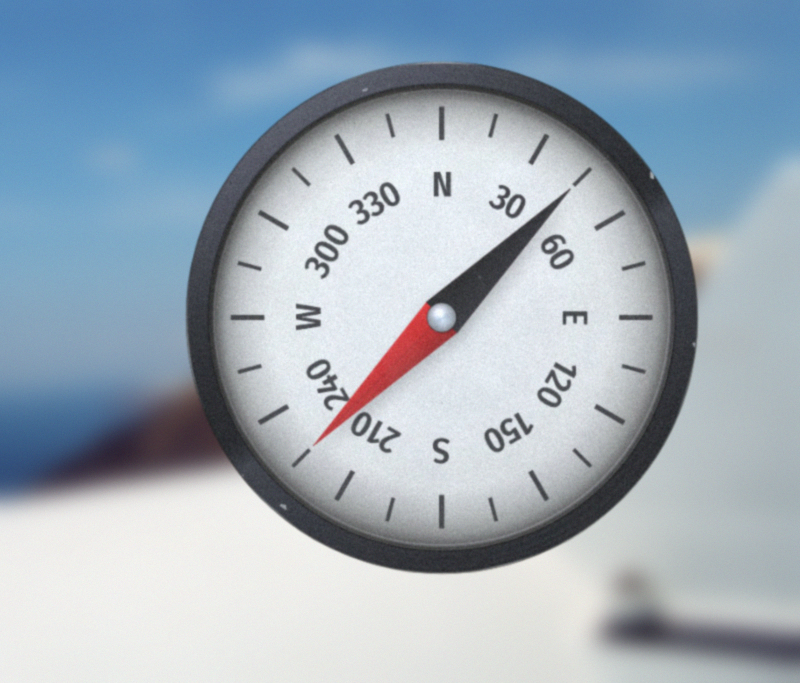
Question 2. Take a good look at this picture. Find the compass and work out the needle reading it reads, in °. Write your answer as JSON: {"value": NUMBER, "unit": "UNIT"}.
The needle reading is {"value": 225, "unit": "°"}
